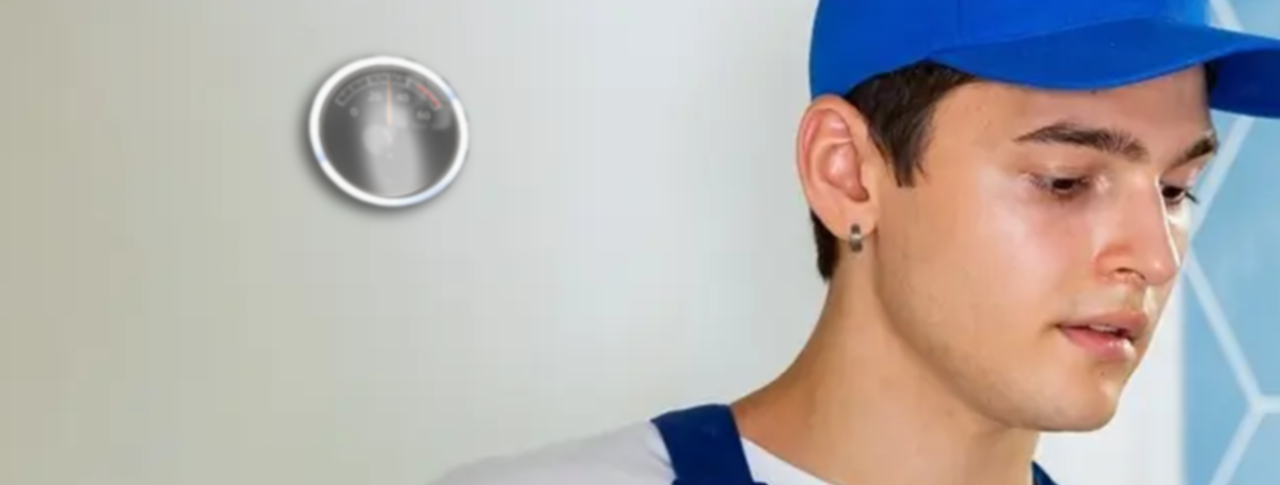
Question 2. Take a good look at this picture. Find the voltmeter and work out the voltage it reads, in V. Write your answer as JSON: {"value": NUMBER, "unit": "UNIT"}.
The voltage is {"value": 30, "unit": "V"}
